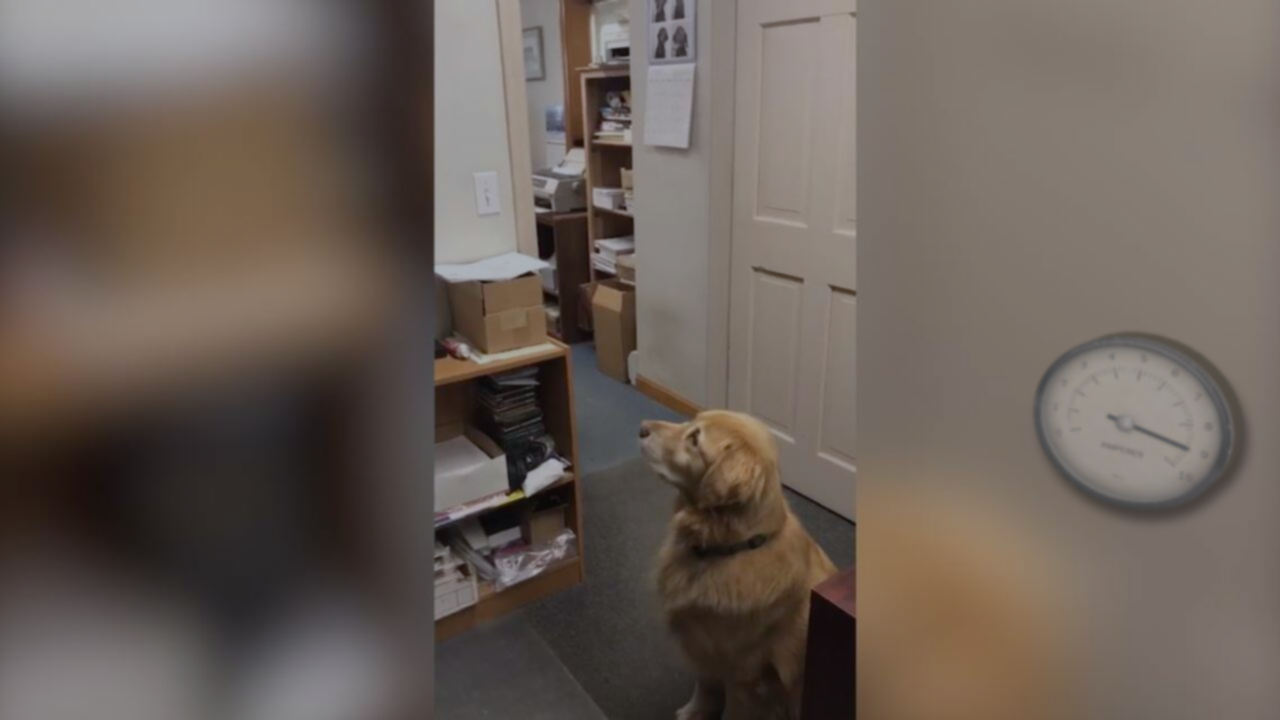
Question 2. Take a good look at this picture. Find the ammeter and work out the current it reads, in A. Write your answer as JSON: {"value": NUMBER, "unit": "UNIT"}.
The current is {"value": 9, "unit": "A"}
